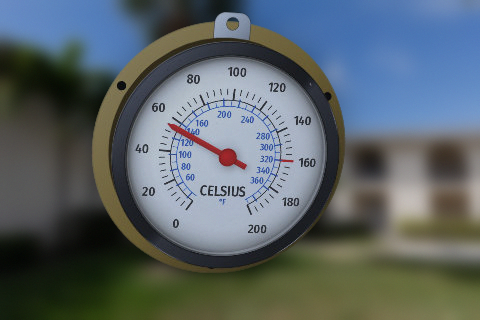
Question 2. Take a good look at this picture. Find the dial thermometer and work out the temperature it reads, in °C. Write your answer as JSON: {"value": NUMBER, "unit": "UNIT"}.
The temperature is {"value": 56, "unit": "°C"}
